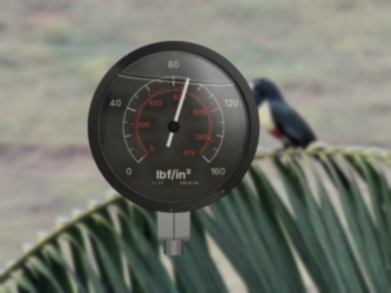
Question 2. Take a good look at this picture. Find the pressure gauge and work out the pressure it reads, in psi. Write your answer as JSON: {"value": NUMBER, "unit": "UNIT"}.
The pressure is {"value": 90, "unit": "psi"}
